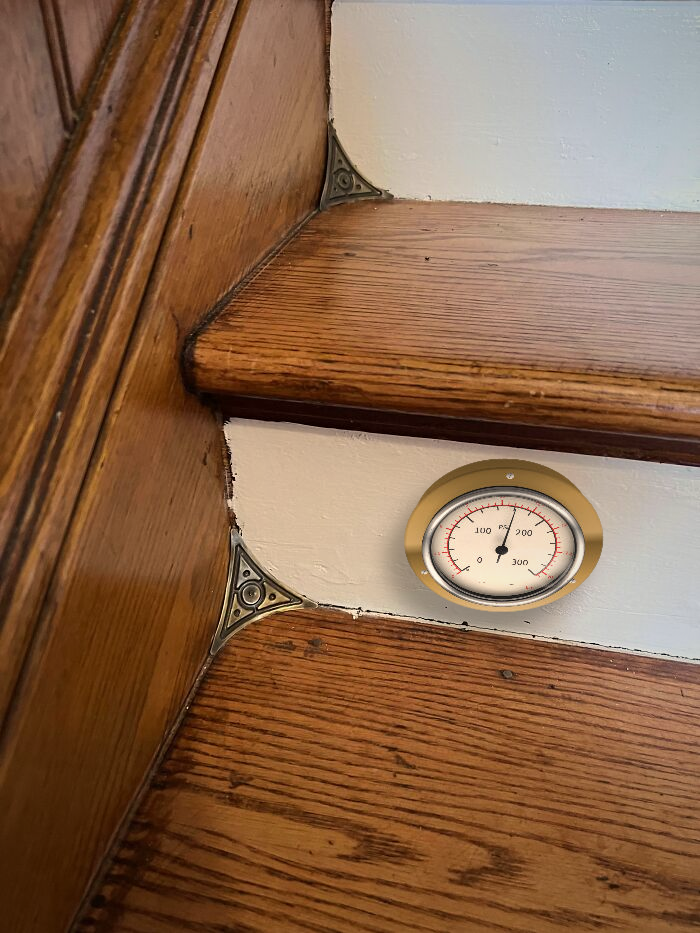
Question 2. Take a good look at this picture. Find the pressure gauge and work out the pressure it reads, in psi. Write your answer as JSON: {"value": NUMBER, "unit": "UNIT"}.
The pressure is {"value": 160, "unit": "psi"}
